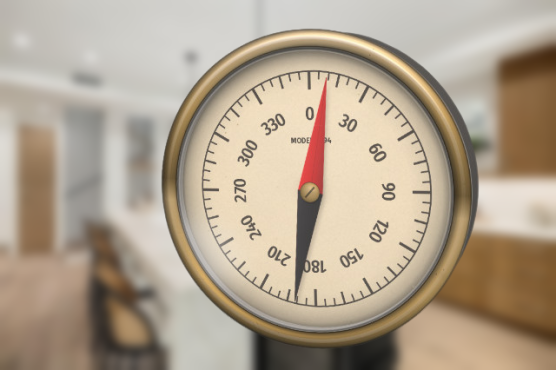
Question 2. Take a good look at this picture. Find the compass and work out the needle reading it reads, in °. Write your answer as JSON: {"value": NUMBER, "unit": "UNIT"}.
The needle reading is {"value": 10, "unit": "°"}
